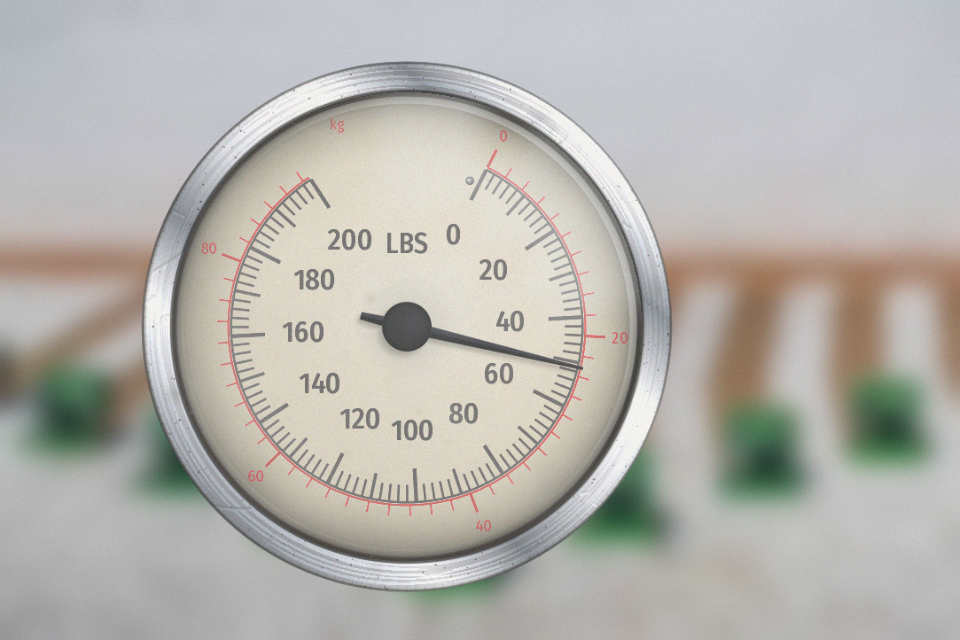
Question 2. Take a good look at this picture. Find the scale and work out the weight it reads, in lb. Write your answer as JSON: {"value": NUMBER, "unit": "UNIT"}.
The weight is {"value": 51, "unit": "lb"}
